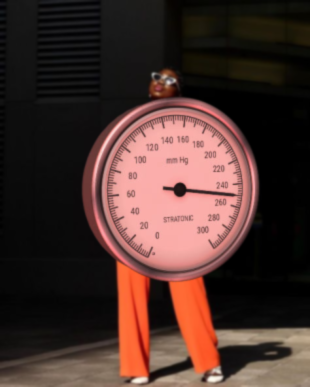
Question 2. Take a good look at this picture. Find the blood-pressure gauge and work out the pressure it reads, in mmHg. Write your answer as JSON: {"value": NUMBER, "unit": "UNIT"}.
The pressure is {"value": 250, "unit": "mmHg"}
